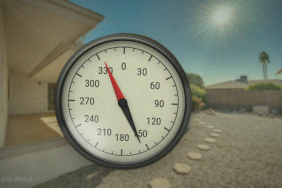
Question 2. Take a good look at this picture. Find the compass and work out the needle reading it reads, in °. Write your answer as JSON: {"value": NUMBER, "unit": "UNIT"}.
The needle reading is {"value": 335, "unit": "°"}
